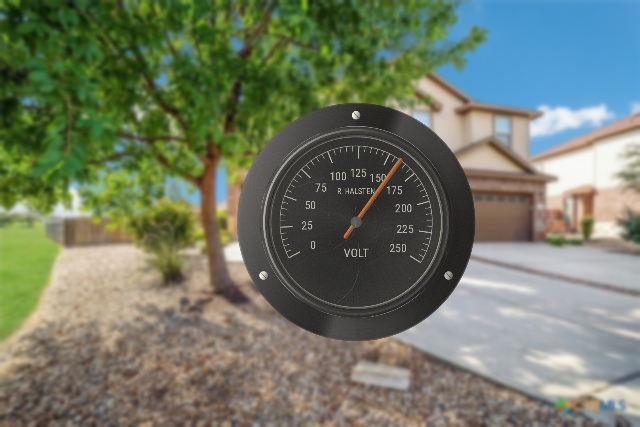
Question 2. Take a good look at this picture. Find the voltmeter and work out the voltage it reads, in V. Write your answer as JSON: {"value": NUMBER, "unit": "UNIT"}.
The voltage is {"value": 160, "unit": "V"}
